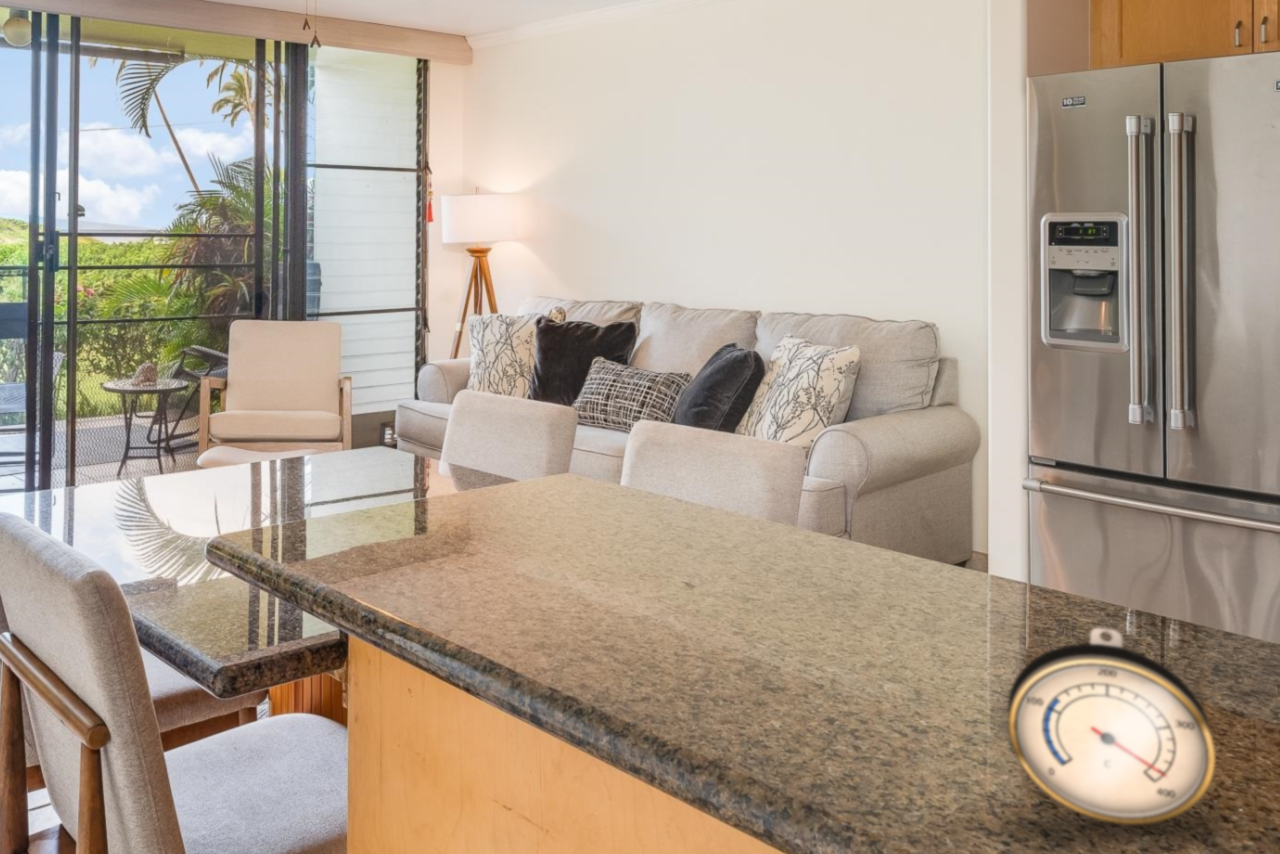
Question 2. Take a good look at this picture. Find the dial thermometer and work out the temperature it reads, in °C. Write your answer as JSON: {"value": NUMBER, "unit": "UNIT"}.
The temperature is {"value": 380, "unit": "°C"}
